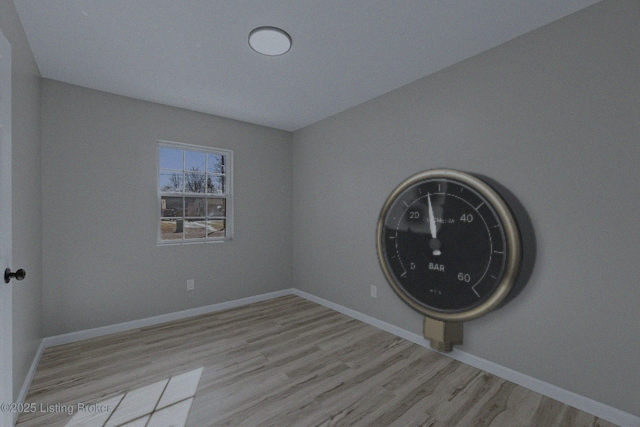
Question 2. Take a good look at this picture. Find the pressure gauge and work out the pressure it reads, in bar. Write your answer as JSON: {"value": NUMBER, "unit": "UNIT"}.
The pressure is {"value": 27.5, "unit": "bar"}
